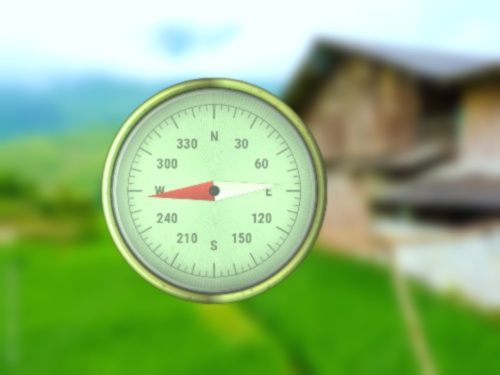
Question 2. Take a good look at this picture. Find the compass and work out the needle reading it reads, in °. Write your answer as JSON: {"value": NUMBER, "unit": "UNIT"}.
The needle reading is {"value": 265, "unit": "°"}
